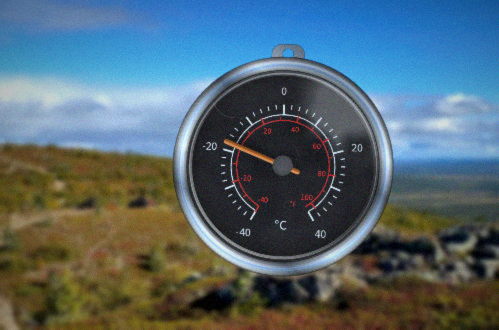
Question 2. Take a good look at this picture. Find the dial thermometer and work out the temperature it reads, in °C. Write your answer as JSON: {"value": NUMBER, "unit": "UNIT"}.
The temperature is {"value": -18, "unit": "°C"}
